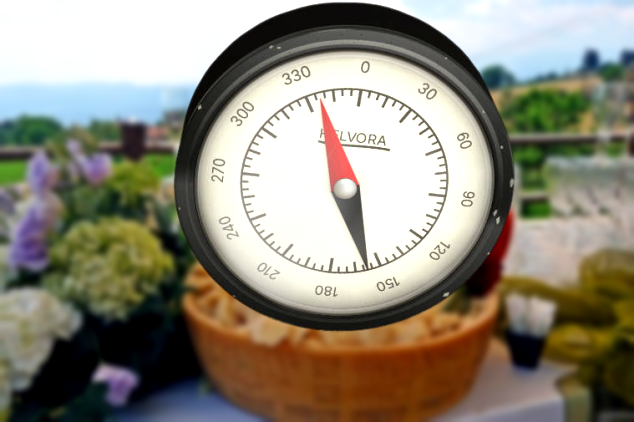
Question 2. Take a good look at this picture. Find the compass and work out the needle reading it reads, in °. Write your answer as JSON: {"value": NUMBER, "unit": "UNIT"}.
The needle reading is {"value": 337.5, "unit": "°"}
